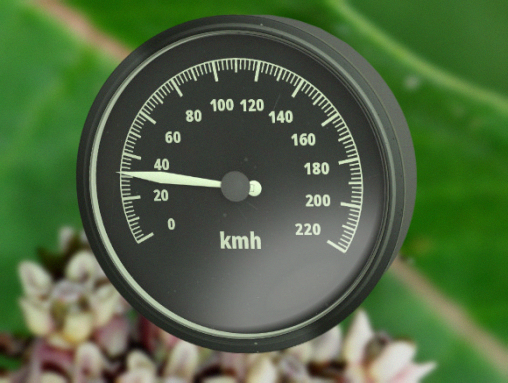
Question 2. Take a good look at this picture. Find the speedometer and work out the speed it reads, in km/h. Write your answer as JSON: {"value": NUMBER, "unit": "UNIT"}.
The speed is {"value": 32, "unit": "km/h"}
